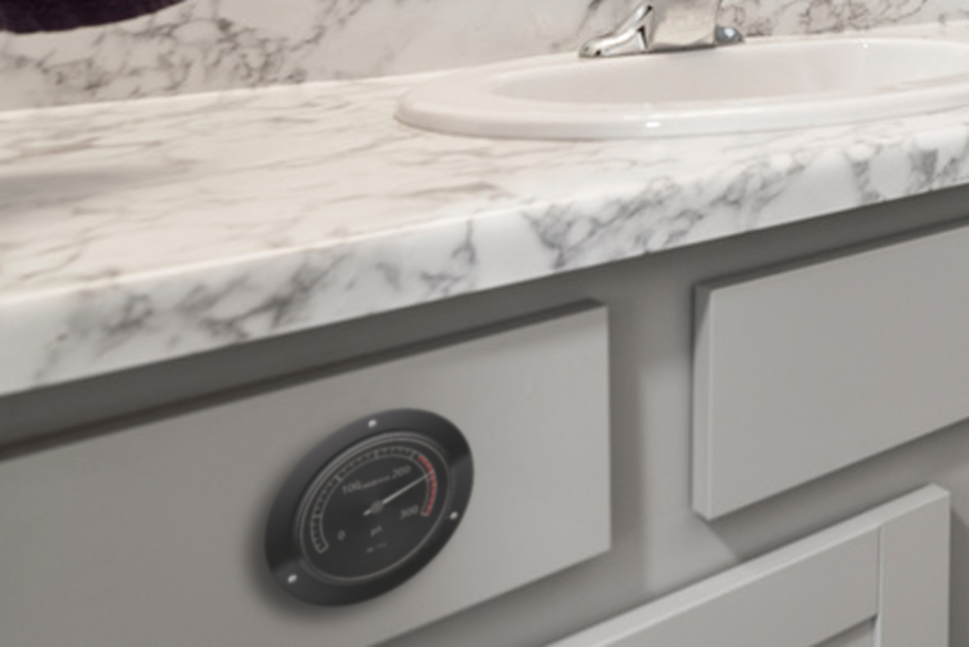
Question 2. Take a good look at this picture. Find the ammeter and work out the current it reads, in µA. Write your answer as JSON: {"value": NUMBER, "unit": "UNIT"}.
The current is {"value": 240, "unit": "µA"}
